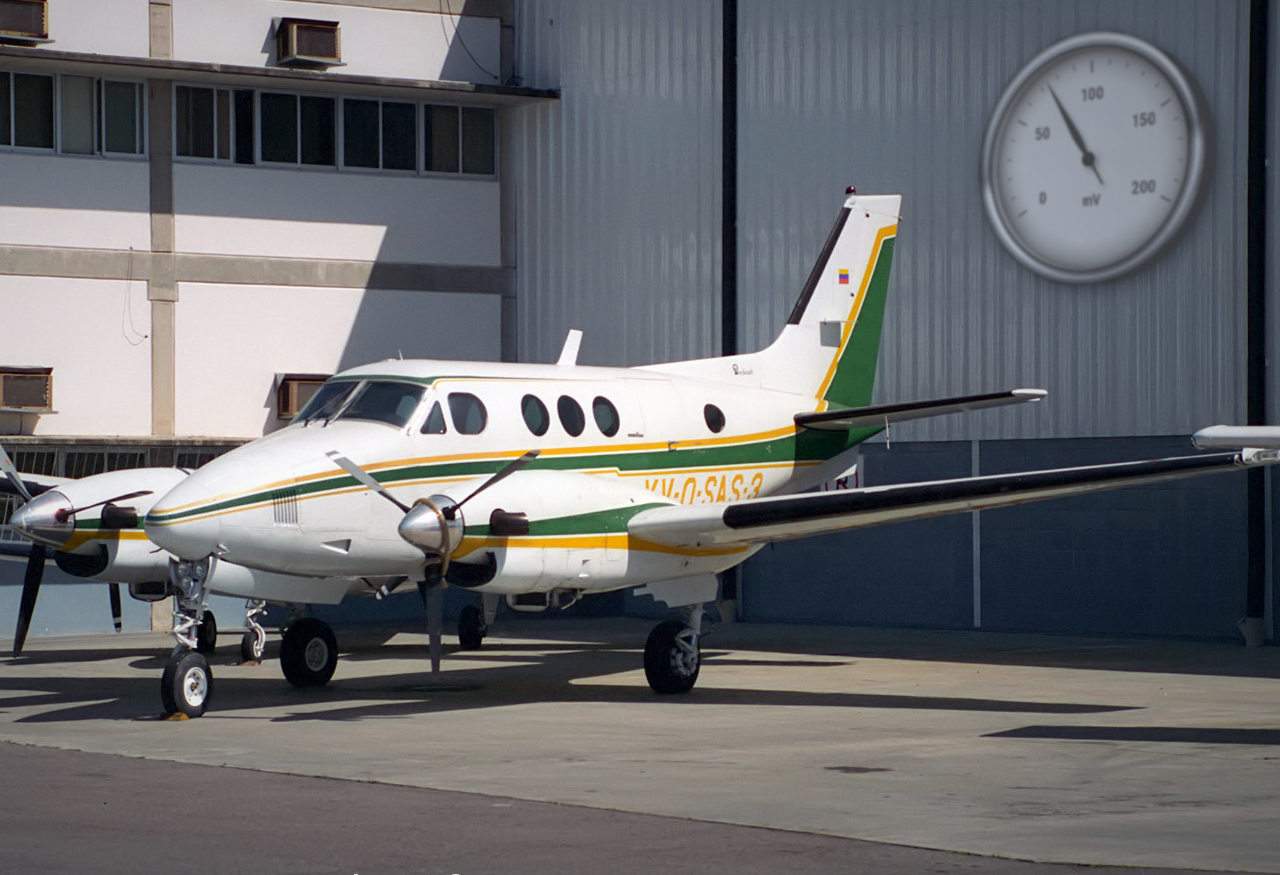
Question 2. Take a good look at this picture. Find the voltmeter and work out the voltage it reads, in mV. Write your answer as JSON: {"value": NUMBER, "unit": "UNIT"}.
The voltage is {"value": 75, "unit": "mV"}
